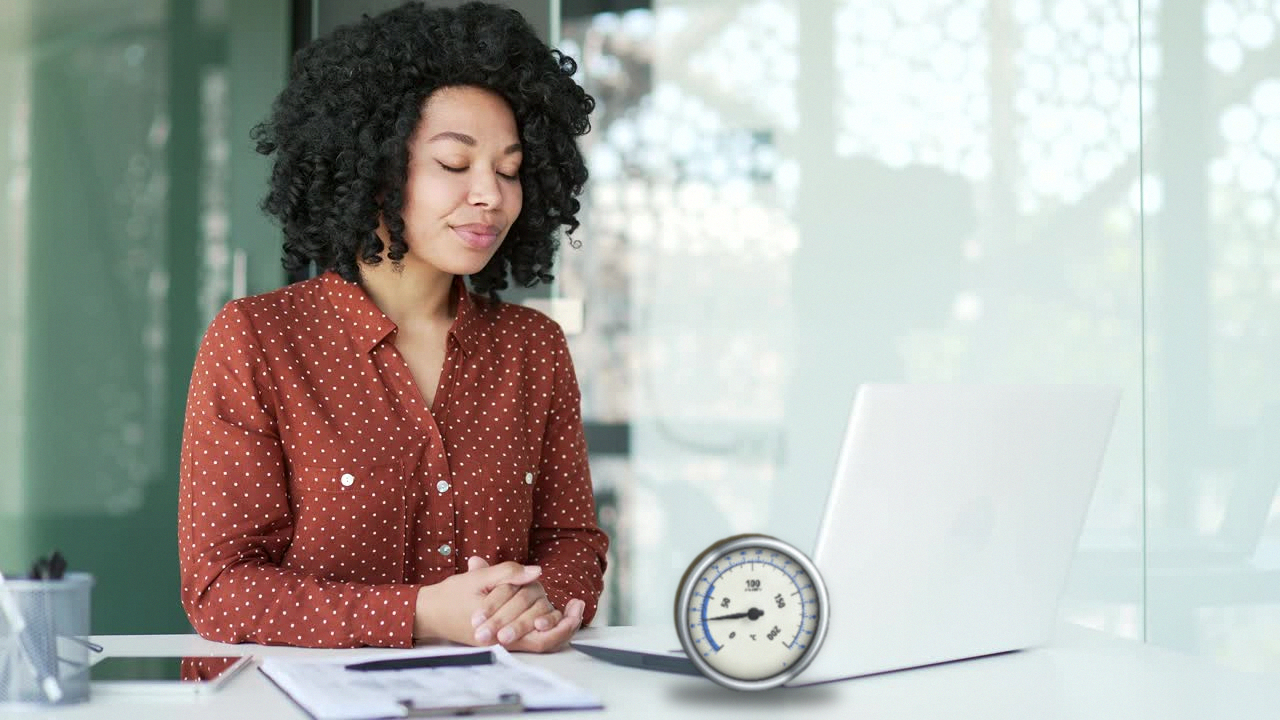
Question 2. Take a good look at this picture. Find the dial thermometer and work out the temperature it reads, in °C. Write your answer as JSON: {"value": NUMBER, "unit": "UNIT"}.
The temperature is {"value": 30, "unit": "°C"}
